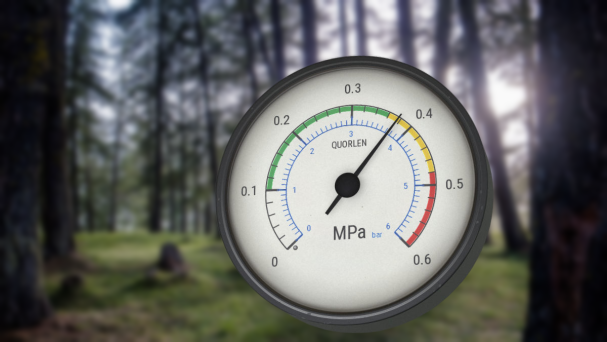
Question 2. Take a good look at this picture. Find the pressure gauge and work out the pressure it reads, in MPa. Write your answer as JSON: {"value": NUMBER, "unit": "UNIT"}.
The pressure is {"value": 0.38, "unit": "MPa"}
